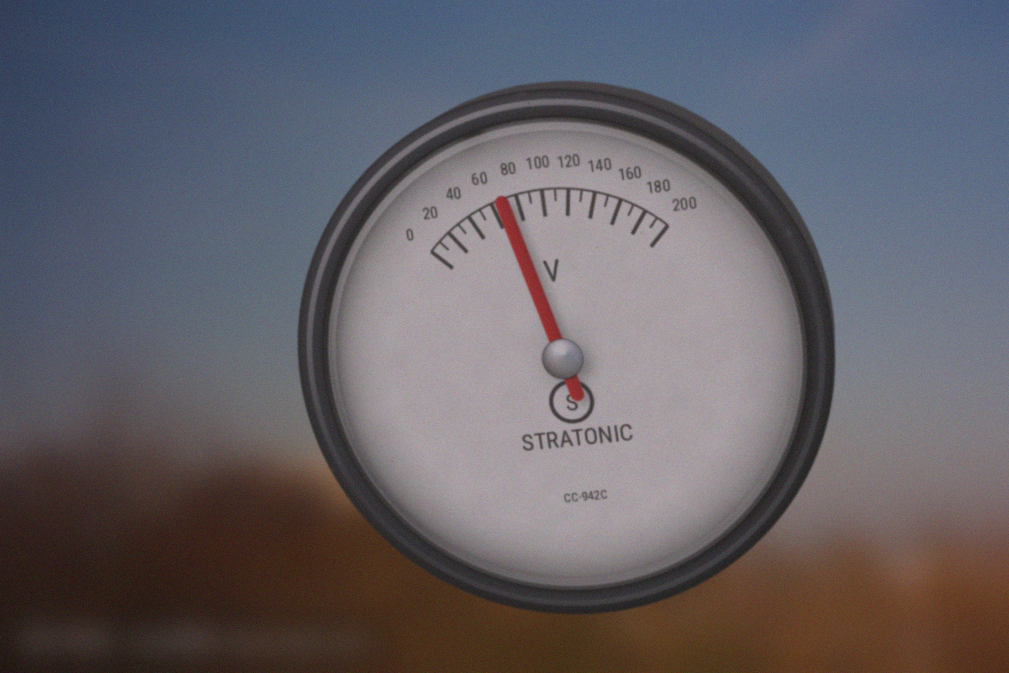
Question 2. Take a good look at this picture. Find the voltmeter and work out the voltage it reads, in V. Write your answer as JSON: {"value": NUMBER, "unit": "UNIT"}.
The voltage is {"value": 70, "unit": "V"}
